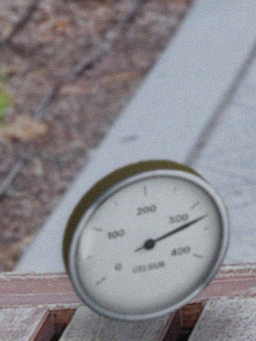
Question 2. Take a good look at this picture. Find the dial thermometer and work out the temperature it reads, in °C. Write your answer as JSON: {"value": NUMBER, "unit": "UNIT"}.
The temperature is {"value": 325, "unit": "°C"}
